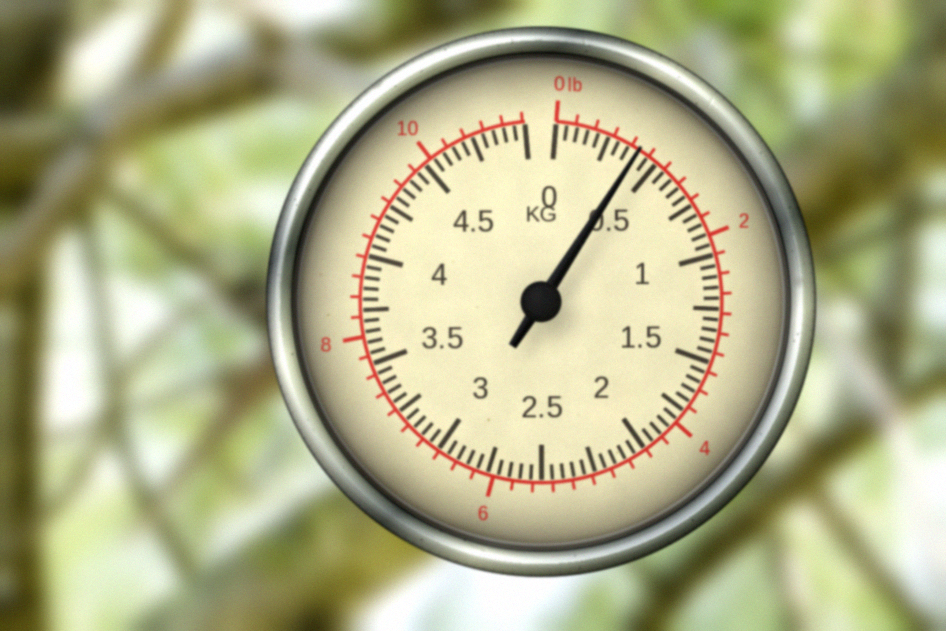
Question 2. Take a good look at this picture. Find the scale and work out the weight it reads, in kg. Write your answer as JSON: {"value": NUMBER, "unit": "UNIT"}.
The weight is {"value": 0.4, "unit": "kg"}
